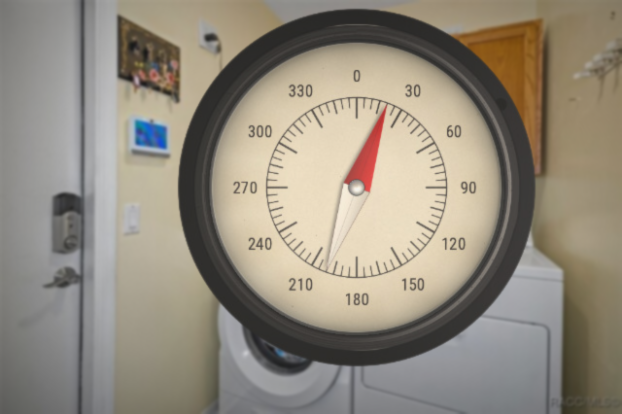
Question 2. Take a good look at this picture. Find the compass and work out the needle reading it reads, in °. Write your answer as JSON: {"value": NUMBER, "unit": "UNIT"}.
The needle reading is {"value": 20, "unit": "°"}
